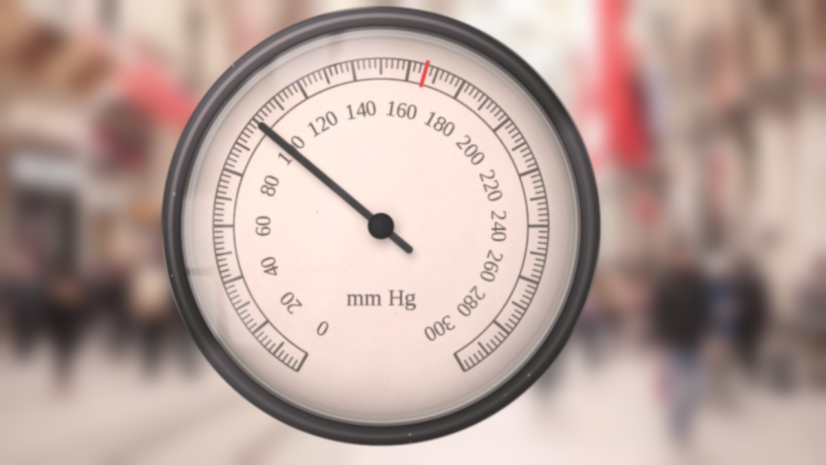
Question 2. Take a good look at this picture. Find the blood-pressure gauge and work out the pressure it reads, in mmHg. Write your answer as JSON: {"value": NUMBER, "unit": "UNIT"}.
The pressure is {"value": 100, "unit": "mmHg"}
